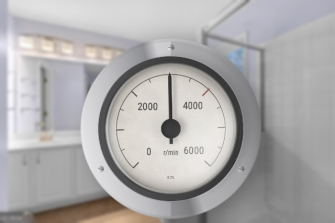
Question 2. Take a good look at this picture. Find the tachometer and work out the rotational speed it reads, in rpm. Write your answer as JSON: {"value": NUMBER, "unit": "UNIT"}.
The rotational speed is {"value": 3000, "unit": "rpm"}
